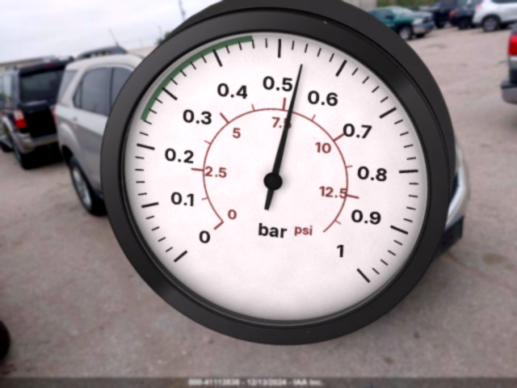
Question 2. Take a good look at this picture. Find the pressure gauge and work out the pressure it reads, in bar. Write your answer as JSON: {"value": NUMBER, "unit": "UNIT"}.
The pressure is {"value": 0.54, "unit": "bar"}
